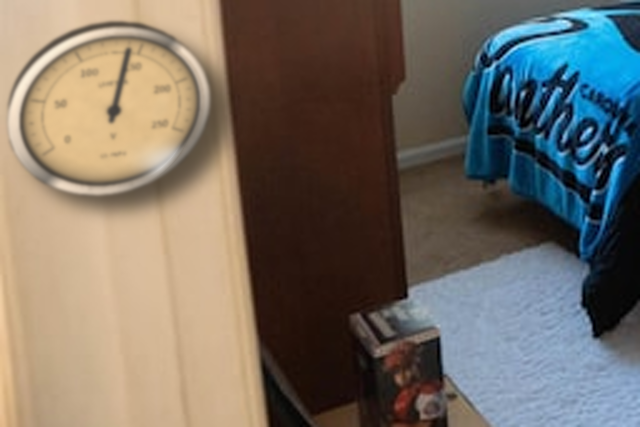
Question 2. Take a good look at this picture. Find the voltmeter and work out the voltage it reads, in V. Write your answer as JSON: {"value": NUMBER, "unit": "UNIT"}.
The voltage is {"value": 140, "unit": "V"}
